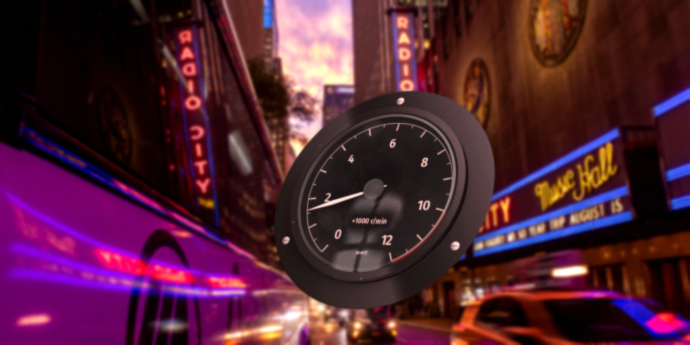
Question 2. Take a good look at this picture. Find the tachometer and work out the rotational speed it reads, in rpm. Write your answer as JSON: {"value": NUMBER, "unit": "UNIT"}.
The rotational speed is {"value": 1500, "unit": "rpm"}
